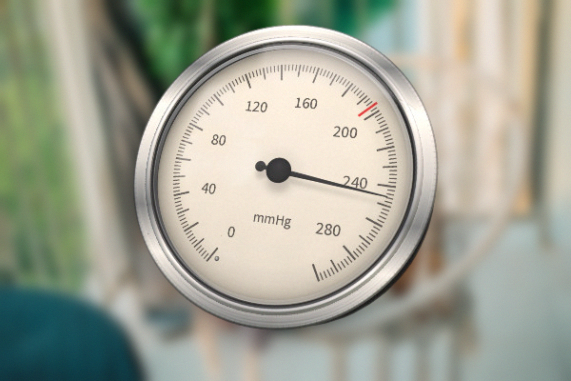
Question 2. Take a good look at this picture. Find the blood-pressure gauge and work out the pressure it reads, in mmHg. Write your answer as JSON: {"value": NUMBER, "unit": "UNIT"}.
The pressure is {"value": 246, "unit": "mmHg"}
